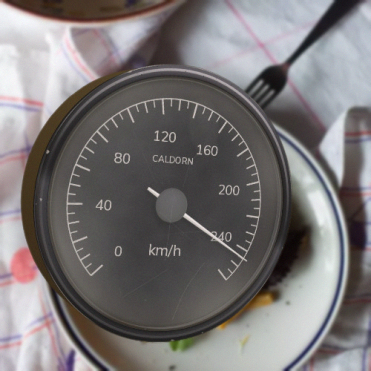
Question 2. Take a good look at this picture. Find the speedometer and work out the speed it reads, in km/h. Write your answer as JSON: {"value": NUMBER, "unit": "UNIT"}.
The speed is {"value": 245, "unit": "km/h"}
